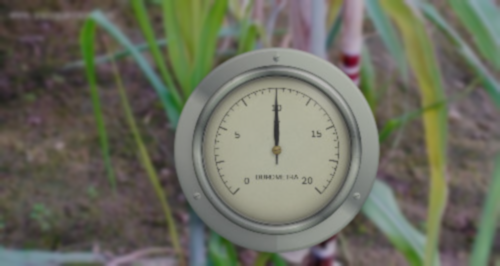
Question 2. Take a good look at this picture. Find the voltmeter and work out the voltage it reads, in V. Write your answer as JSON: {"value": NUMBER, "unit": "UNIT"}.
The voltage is {"value": 10, "unit": "V"}
